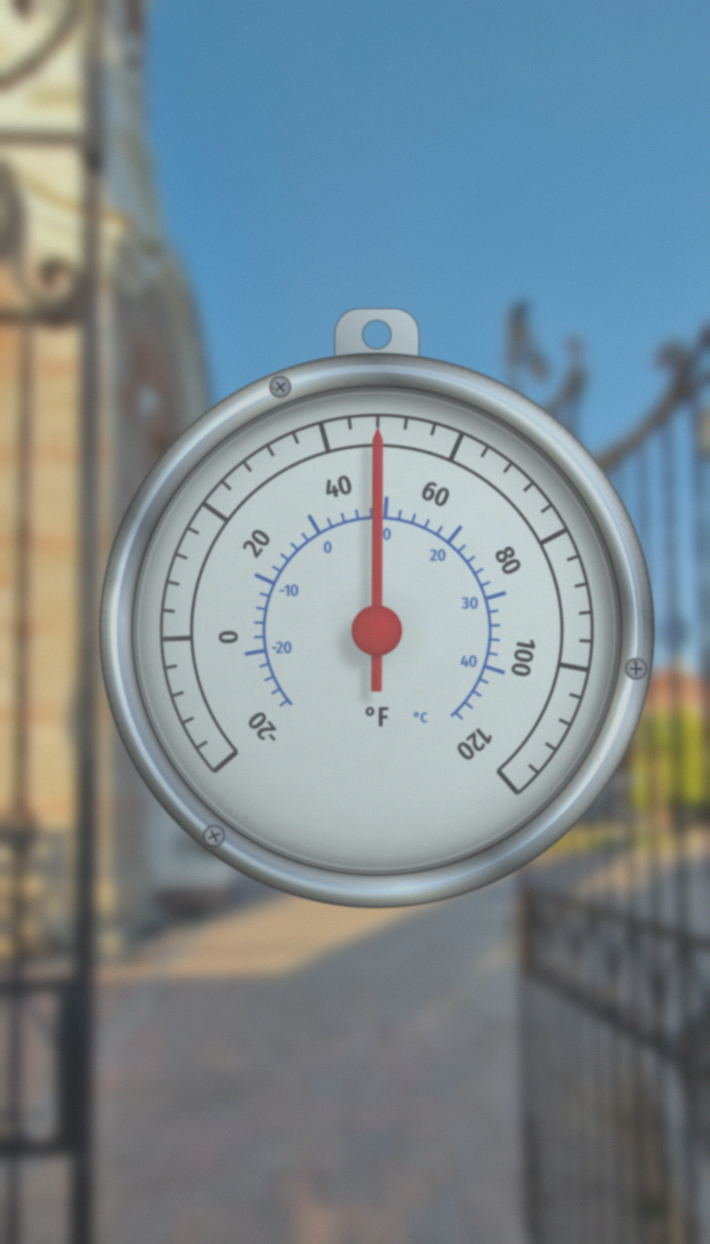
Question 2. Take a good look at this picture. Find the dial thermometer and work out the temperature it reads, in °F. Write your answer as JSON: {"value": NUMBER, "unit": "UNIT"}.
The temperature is {"value": 48, "unit": "°F"}
